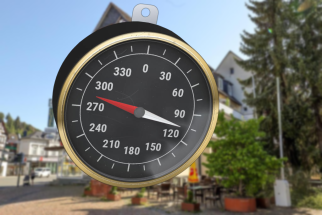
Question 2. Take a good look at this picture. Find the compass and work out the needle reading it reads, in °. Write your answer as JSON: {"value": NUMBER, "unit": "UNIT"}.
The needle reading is {"value": 285, "unit": "°"}
